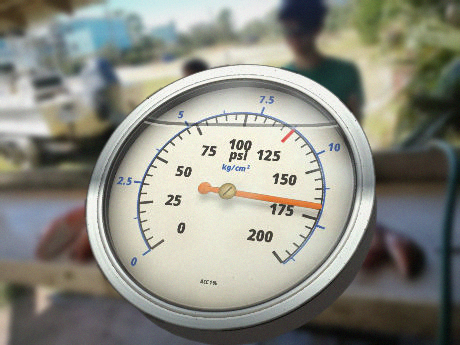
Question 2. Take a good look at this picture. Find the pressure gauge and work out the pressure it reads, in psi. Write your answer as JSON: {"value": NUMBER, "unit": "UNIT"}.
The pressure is {"value": 170, "unit": "psi"}
